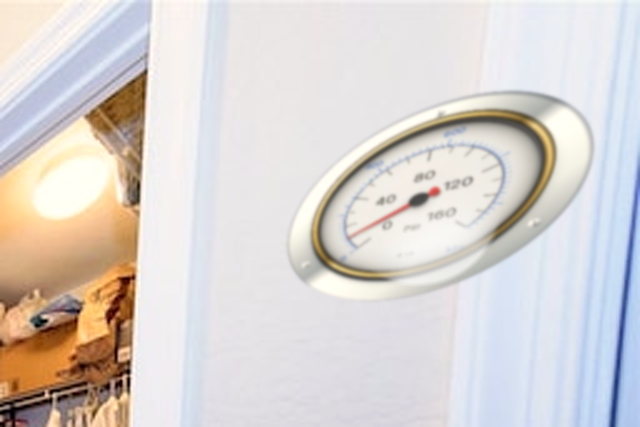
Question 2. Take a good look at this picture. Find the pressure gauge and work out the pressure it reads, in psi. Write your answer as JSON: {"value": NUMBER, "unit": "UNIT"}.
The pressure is {"value": 10, "unit": "psi"}
